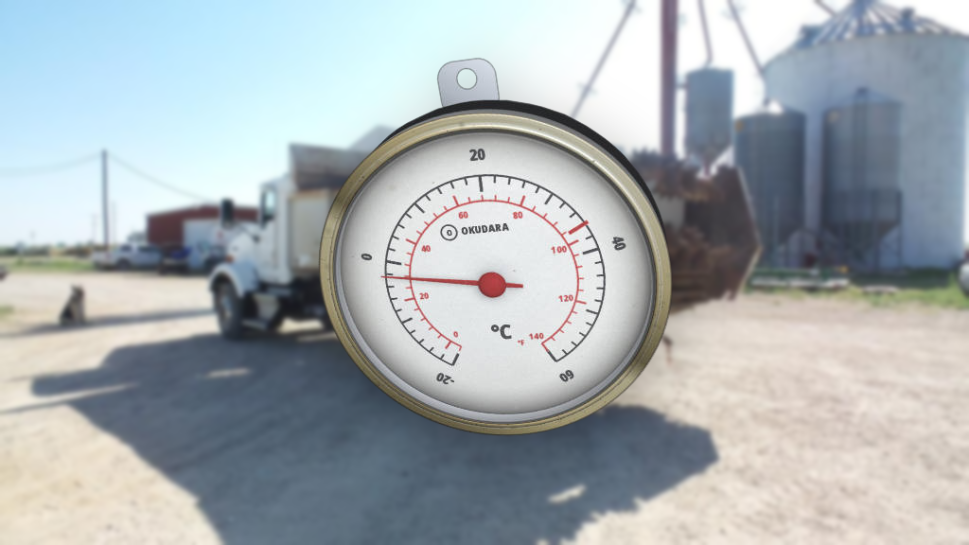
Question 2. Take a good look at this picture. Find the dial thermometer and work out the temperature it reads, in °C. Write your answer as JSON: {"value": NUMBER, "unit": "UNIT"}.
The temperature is {"value": -2, "unit": "°C"}
